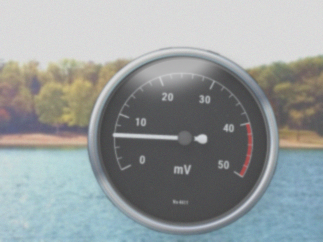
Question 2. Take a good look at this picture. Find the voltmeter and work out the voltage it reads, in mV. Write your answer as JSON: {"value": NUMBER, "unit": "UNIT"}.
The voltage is {"value": 6, "unit": "mV"}
